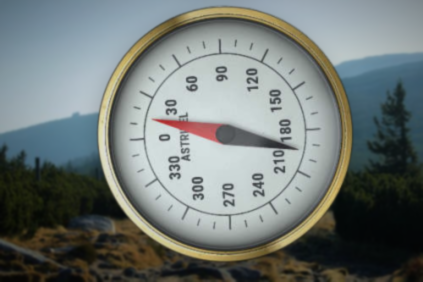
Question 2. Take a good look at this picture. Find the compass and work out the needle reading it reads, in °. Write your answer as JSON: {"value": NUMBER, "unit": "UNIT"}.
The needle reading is {"value": 15, "unit": "°"}
